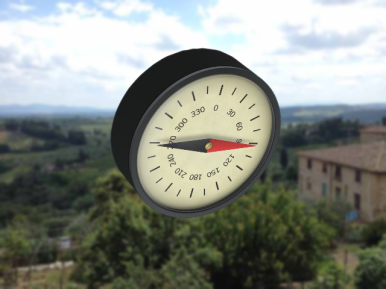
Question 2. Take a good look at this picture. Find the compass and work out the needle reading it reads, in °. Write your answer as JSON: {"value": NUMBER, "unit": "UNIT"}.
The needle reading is {"value": 90, "unit": "°"}
